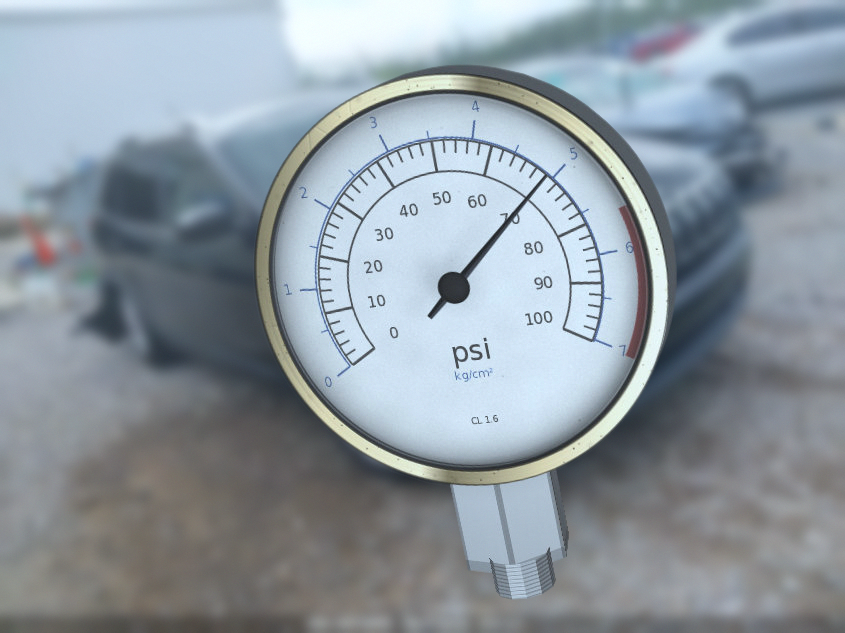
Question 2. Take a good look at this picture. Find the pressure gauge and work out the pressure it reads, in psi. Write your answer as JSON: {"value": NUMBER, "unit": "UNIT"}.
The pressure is {"value": 70, "unit": "psi"}
